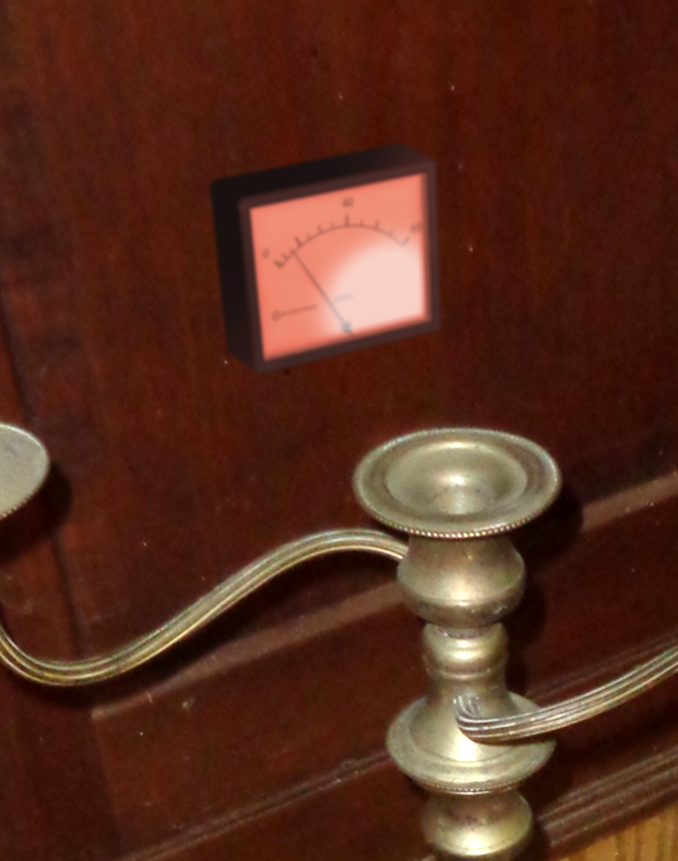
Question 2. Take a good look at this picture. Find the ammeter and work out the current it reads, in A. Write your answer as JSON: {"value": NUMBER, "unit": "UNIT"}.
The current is {"value": 15, "unit": "A"}
